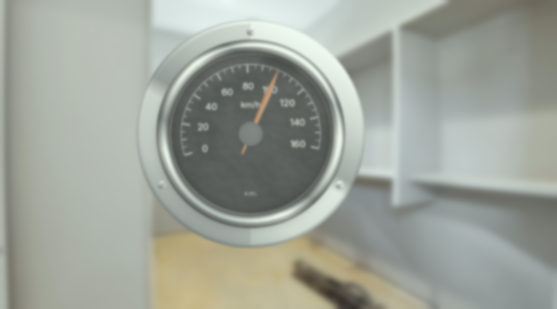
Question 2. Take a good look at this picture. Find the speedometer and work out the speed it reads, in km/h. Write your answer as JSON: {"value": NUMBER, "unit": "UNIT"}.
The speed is {"value": 100, "unit": "km/h"}
